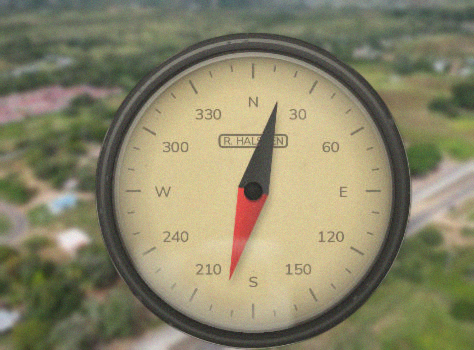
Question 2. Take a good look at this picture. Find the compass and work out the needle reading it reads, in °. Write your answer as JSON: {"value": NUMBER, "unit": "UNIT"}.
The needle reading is {"value": 195, "unit": "°"}
